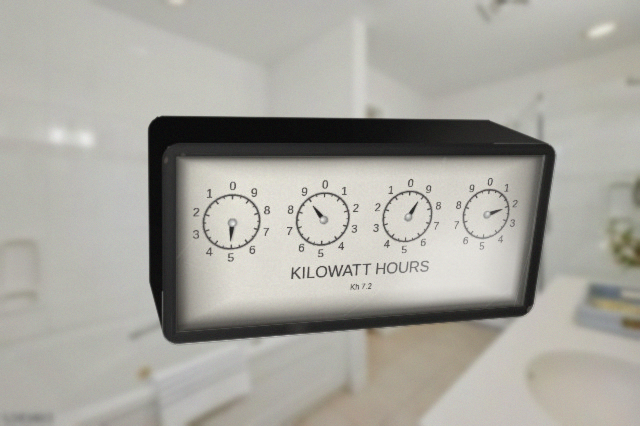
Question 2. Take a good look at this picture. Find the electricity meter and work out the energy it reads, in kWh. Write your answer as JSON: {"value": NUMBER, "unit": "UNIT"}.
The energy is {"value": 4892, "unit": "kWh"}
